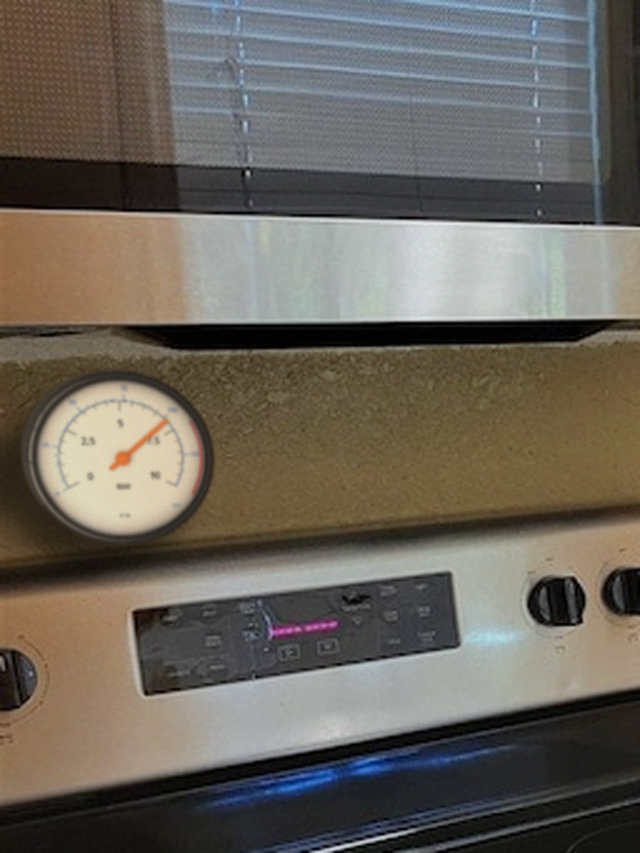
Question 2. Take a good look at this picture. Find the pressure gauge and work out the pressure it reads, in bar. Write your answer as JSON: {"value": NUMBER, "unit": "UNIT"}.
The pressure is {"value": 7, "unit": "bar"}
